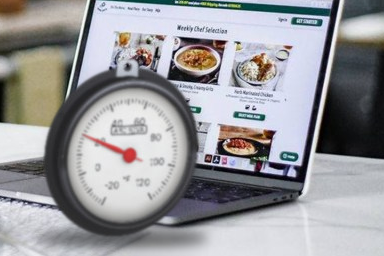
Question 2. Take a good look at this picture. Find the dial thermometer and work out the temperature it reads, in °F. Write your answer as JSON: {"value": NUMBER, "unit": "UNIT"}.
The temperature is {"value": 20, "unit": "°F"}
